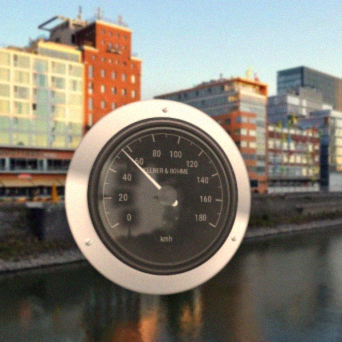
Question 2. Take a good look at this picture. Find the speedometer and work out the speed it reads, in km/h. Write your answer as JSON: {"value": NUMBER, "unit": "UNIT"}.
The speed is {"value": 55, "unit": "km/h"}
